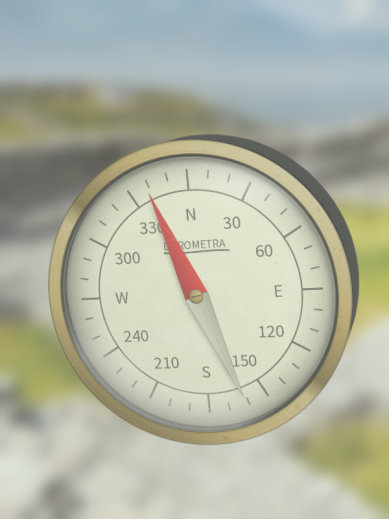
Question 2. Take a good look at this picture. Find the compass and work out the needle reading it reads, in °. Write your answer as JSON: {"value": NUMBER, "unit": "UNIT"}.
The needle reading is {"value": 340, "unit": "°"}
